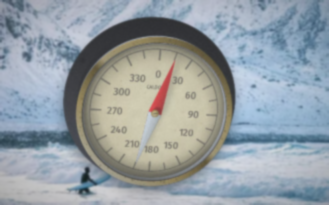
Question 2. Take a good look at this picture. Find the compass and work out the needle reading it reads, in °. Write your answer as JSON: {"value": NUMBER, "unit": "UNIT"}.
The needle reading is {"value": 15, "unit": "°"}
